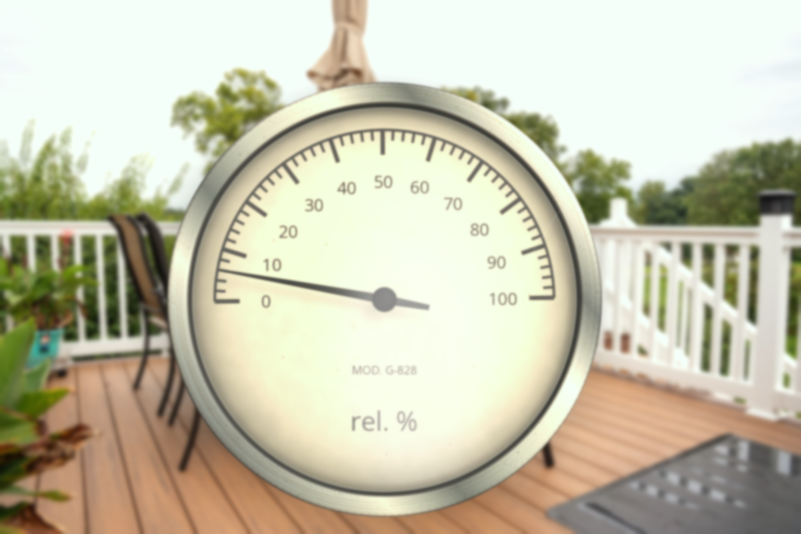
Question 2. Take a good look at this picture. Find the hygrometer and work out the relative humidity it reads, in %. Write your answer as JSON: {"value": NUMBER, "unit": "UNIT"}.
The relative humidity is {"value": 6, "unit": "%"}
